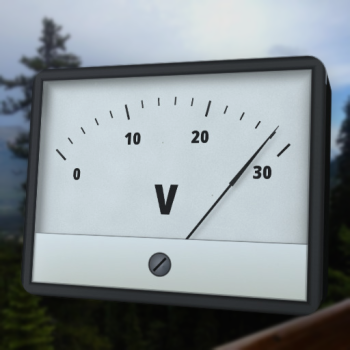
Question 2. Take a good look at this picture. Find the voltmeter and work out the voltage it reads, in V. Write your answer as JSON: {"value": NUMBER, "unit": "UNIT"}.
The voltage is {"value": 28, "unit": "V"}
